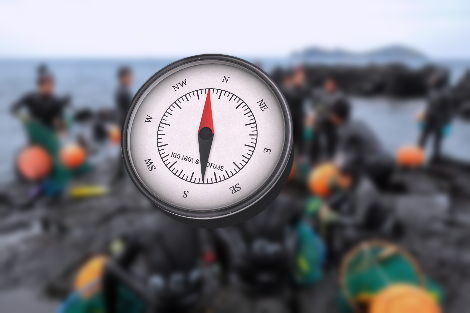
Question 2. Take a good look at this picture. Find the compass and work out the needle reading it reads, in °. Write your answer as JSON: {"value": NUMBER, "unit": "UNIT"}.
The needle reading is {"value": 345, "unit": "°"}
